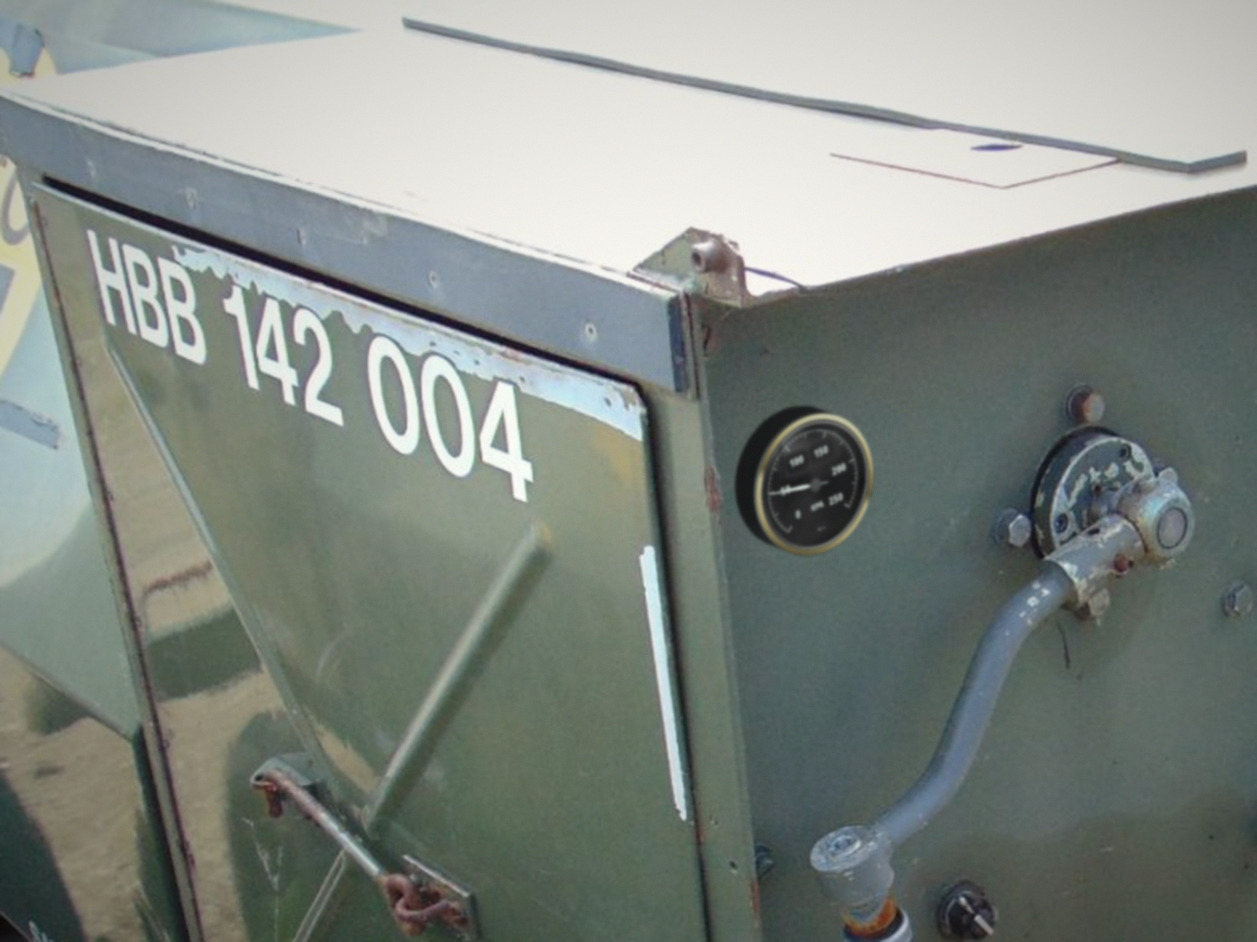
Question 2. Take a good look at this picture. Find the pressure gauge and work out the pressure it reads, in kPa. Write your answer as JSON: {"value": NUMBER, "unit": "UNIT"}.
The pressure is {"value": 50, "unit": "kPa"}
